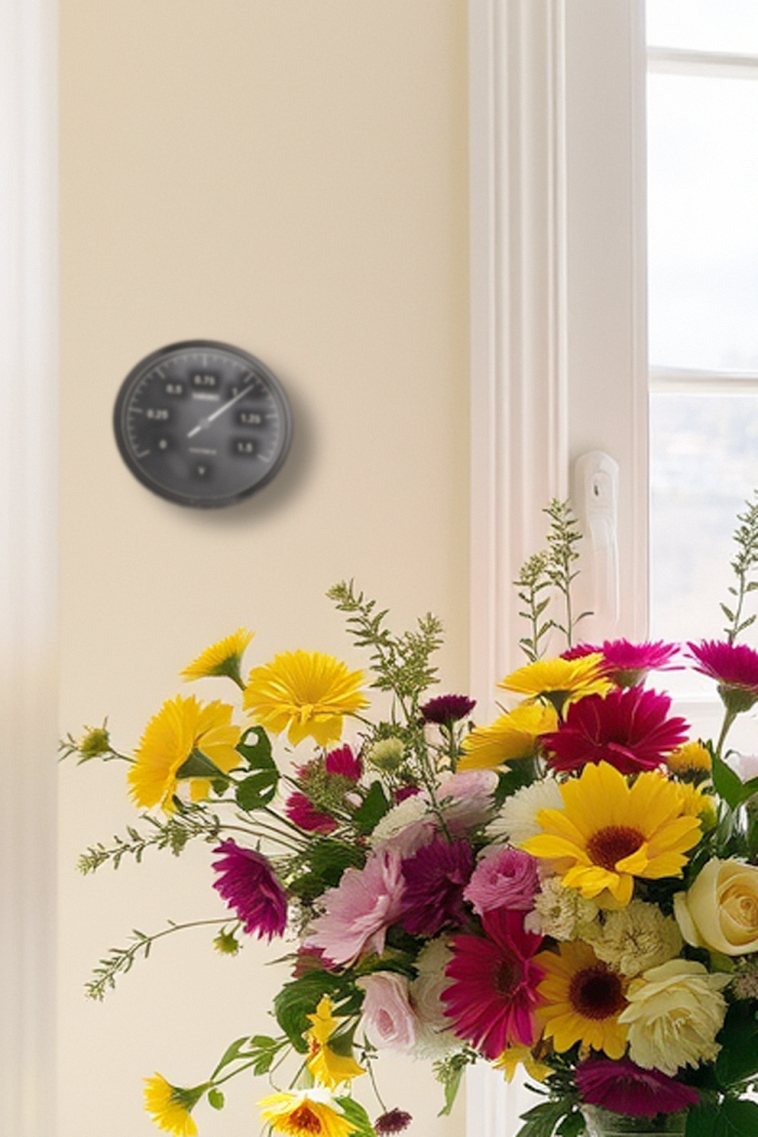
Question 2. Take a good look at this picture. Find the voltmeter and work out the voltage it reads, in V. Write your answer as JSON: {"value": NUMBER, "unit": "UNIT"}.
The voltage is {"value": 1.05, "unit": "V"}
